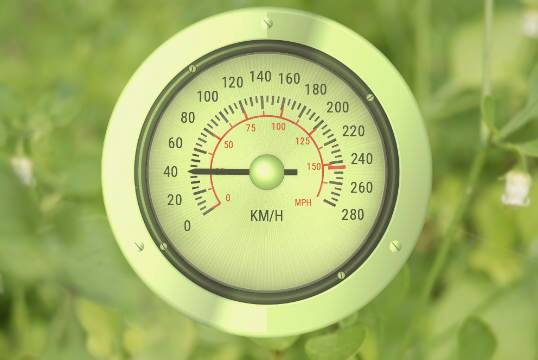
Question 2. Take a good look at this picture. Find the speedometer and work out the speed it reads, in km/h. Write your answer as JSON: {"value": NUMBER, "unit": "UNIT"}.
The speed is {"value": 40, "unit": "km/h"}
